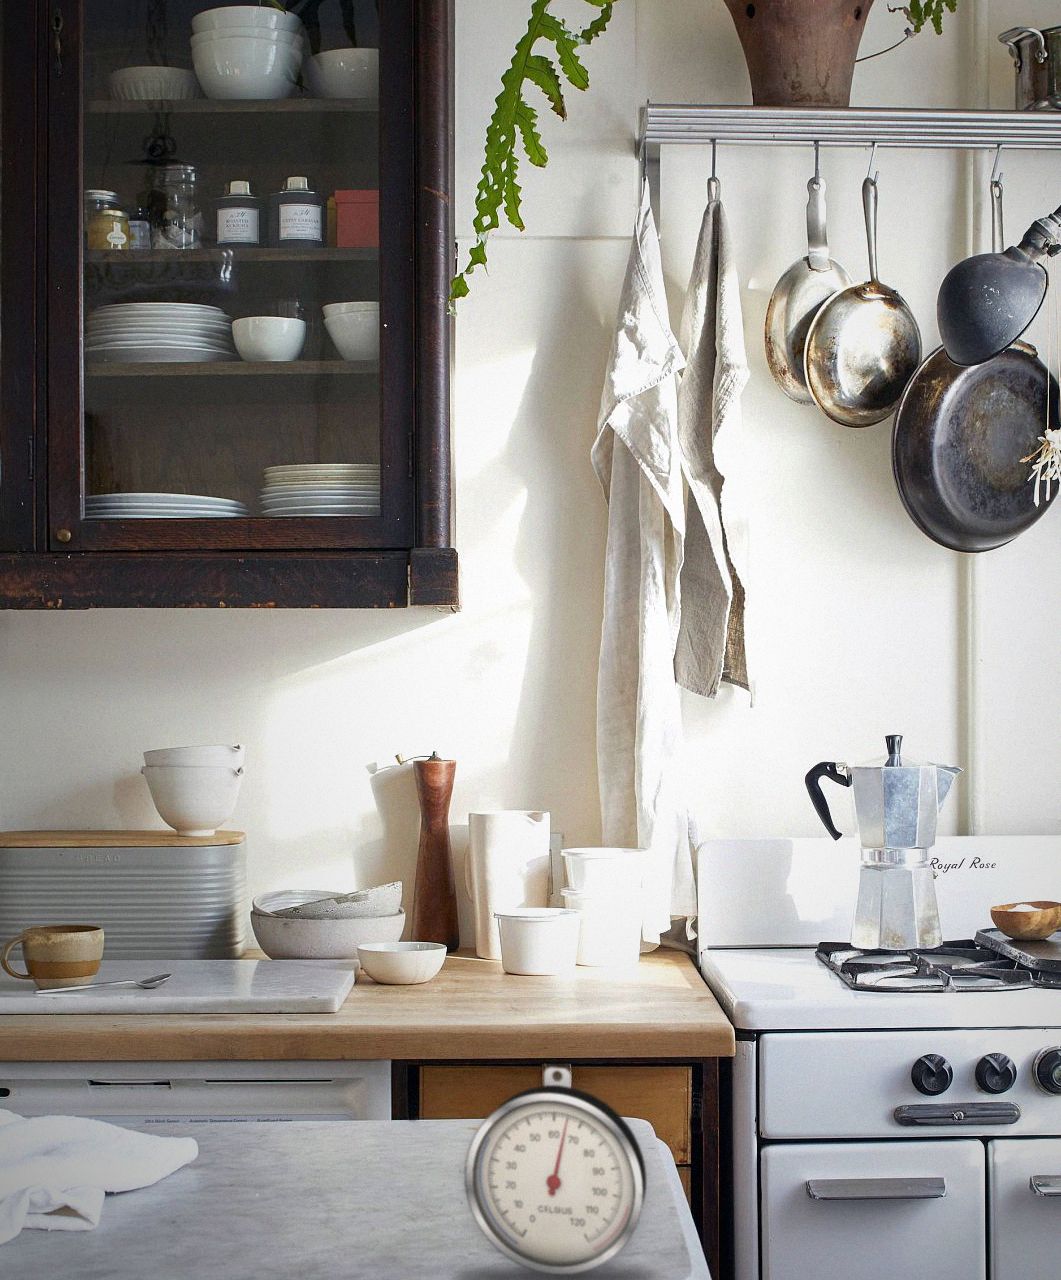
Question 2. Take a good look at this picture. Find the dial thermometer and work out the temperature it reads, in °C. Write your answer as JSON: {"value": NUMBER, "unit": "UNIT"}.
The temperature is {"value": 65, "unit": "°C"}
